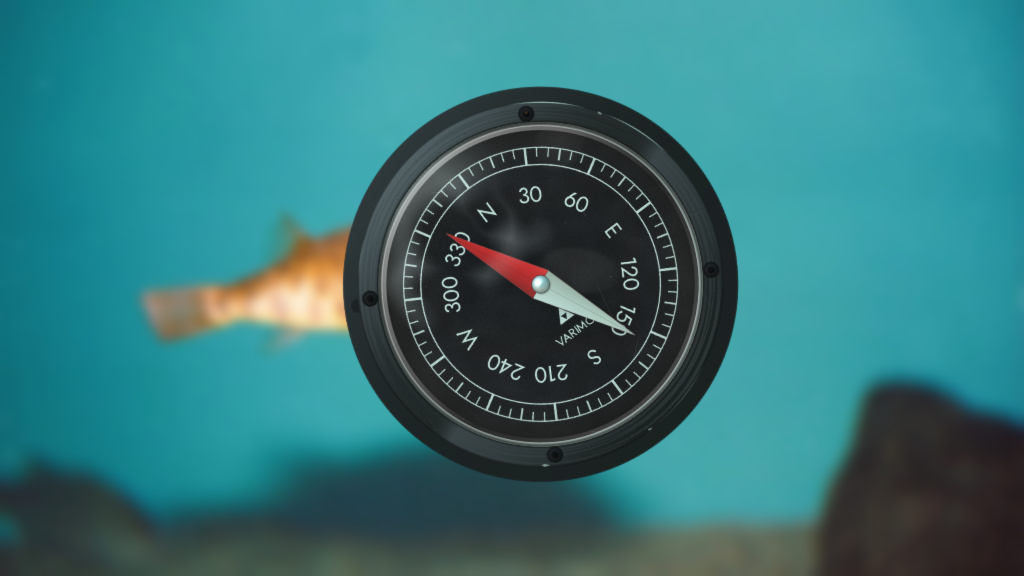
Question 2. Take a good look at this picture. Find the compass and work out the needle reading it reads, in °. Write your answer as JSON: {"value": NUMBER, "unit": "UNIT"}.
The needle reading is {"value": 335, "unit": "°"}
